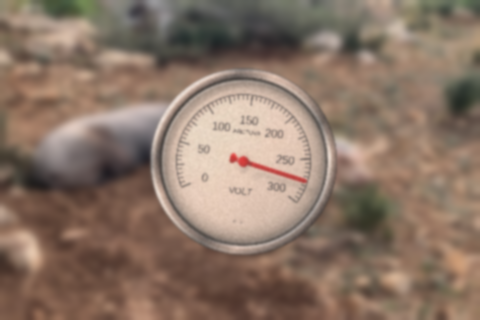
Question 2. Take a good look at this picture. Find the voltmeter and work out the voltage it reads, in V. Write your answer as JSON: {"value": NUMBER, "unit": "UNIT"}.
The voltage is {"value": 275, "unit": "V"}
